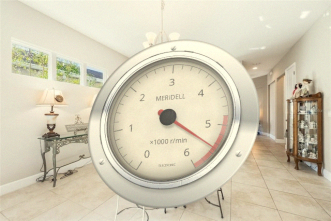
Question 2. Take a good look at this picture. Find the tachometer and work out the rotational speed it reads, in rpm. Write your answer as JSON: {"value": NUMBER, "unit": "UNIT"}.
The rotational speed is {"value": 5500, "unit": "rpm"}
